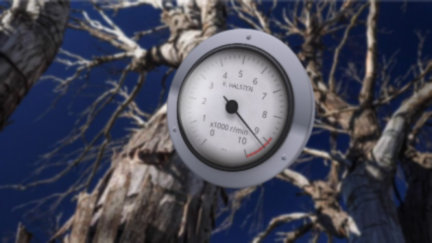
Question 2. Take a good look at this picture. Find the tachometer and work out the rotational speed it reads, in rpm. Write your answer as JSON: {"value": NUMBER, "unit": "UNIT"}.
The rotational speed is {"value": 9200, "unit": "rpm"}
